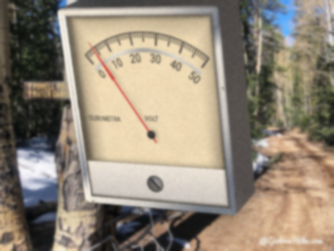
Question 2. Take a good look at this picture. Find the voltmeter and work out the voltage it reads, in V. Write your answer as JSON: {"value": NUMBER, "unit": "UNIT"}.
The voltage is {"value": 5, "unit": "V"}
